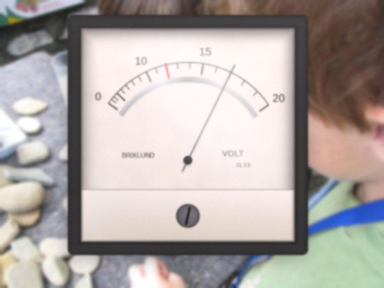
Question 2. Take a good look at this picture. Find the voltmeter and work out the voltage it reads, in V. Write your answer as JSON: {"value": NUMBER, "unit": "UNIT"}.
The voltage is {"value": 17, "unit": "V"}
